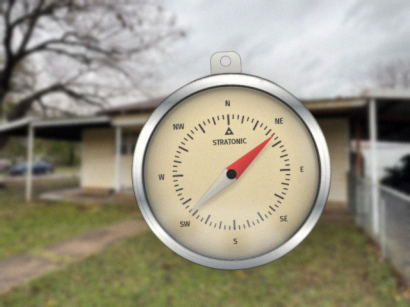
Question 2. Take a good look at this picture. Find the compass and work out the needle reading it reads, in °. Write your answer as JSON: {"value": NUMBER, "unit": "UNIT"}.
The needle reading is {"value": 50, "unit": "°"}
